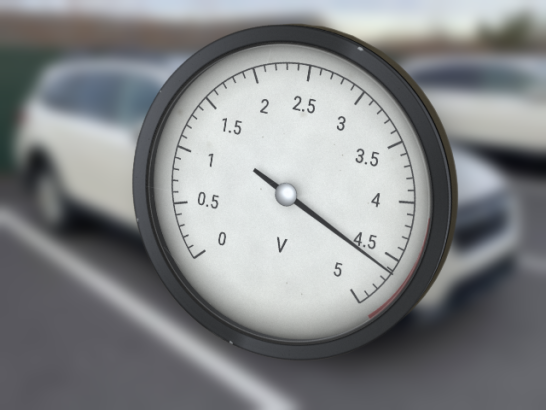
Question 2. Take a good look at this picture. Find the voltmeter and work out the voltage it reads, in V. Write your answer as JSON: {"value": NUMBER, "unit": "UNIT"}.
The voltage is {"value": 4.6, "unit": "V"}
